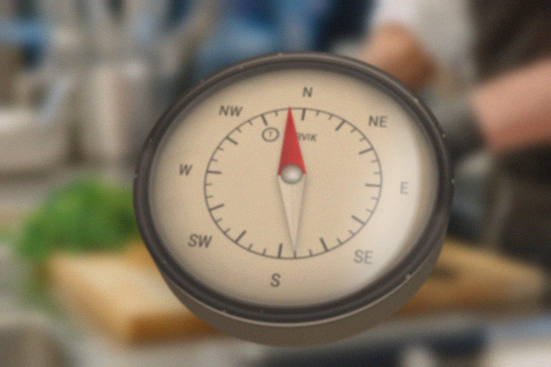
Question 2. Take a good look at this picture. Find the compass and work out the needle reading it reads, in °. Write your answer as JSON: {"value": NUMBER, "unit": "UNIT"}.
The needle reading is {"value": 350, "unit": "°"}
